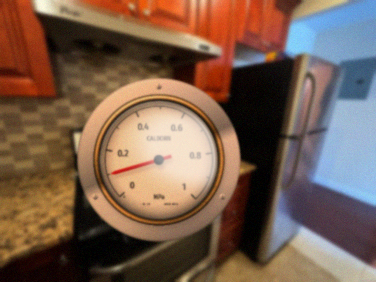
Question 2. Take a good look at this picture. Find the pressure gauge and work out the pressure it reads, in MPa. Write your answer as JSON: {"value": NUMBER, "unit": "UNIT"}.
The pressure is {"value": 0.1, "unit": "MPa"}
